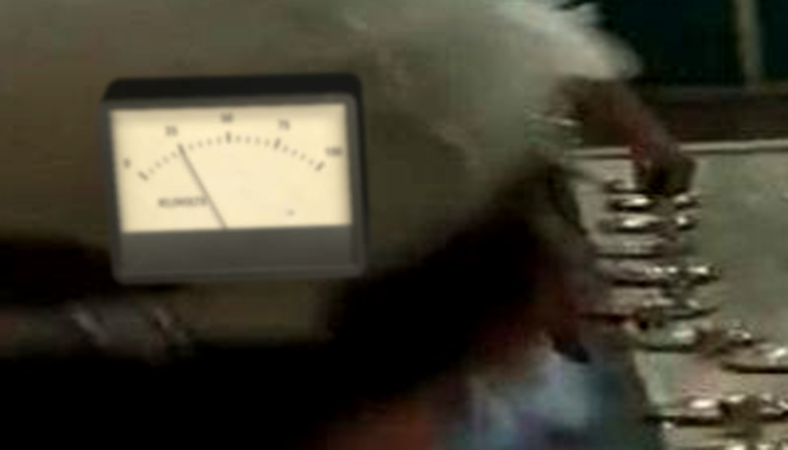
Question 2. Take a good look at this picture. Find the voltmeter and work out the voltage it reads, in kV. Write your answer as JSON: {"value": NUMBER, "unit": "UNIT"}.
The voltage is {"value": 25, "unit": "kV"}
